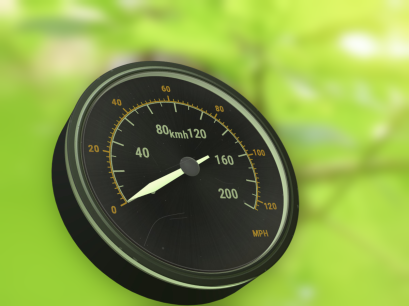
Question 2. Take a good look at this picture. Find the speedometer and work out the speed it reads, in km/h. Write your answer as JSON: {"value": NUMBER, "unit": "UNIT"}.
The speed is {"value": 0, "unit": "km/h"}
